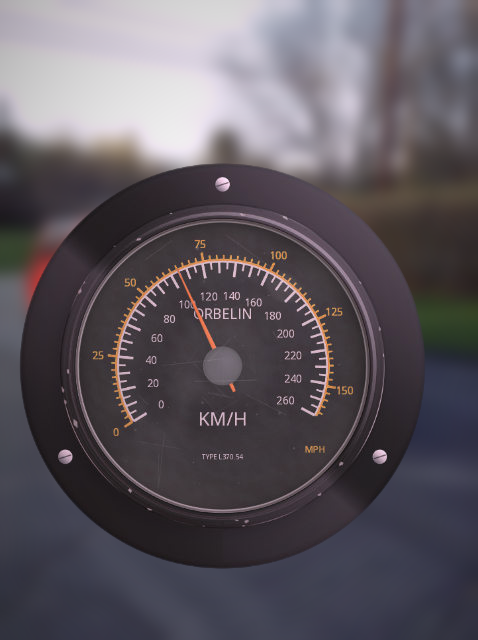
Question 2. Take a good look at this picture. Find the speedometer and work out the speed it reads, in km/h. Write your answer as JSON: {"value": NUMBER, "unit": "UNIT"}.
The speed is {"value": 105, "unit": "km/h"}
